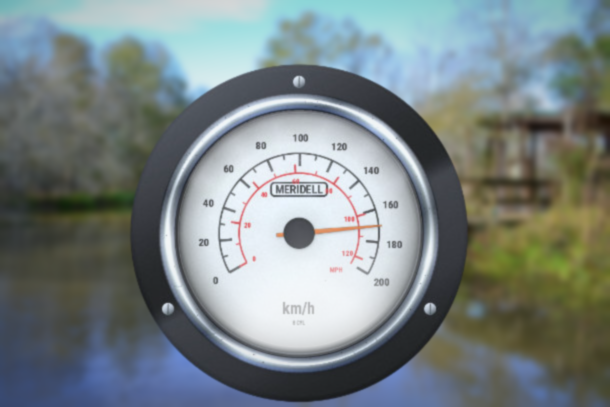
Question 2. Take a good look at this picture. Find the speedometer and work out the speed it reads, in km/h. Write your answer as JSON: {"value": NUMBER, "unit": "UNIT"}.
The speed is {"value": 170, "unit": "km/h"}
